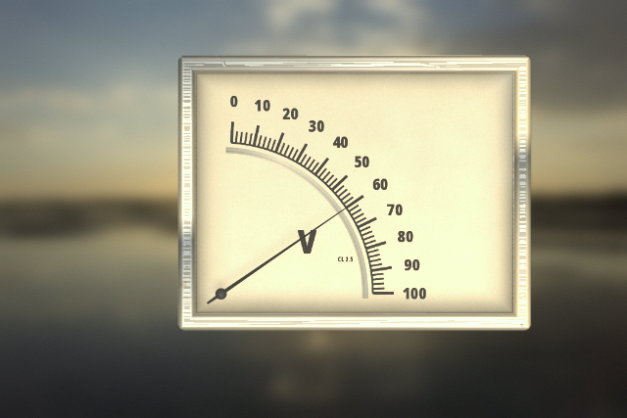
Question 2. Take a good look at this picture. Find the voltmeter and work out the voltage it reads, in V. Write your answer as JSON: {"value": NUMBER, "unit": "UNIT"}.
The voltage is {"value": 60, "unit": "V"}
